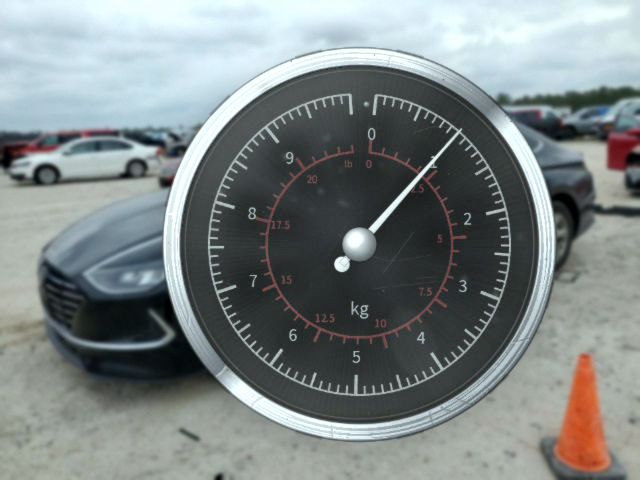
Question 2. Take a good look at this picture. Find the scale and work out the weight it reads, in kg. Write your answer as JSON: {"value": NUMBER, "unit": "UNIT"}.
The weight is {"value": 1, "unit": "kg"}
